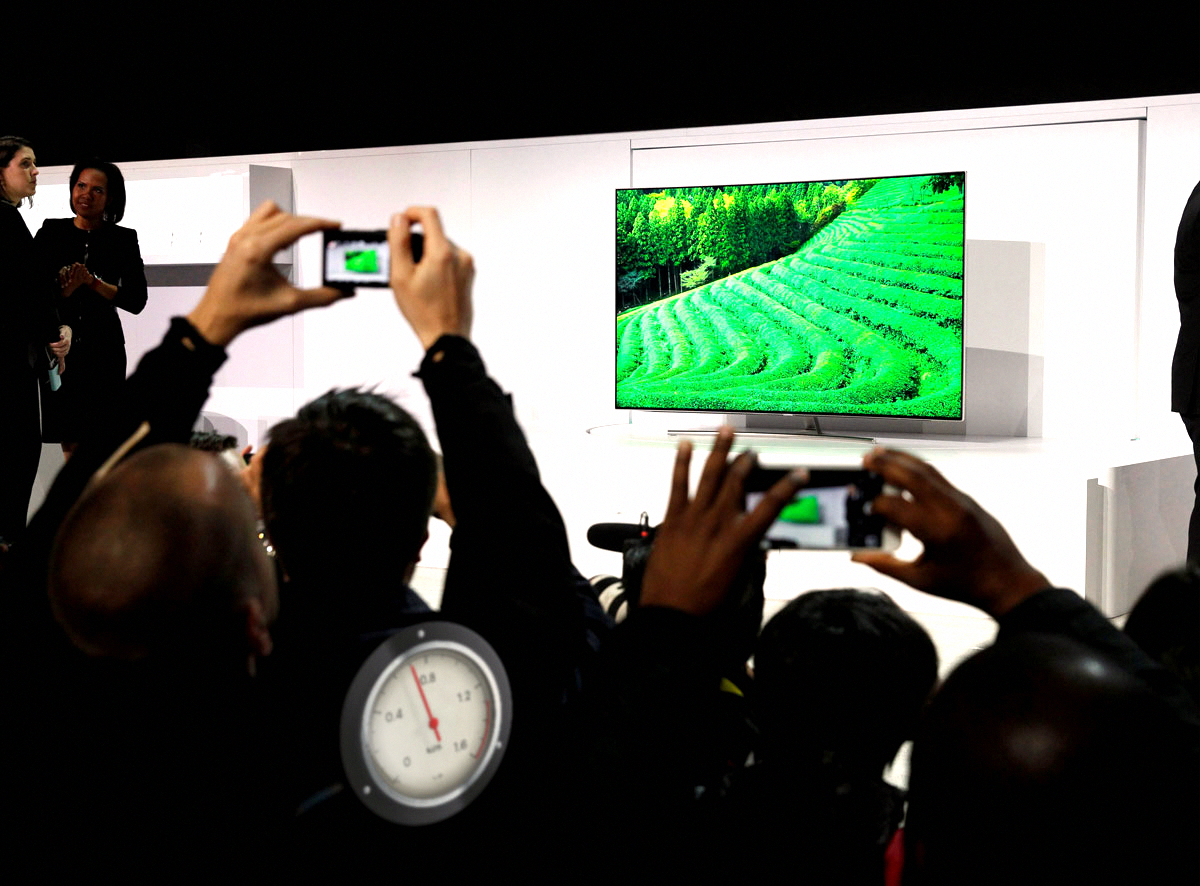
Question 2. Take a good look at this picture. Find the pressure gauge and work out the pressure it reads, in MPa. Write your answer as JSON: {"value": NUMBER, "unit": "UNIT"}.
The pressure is {"value": 0.7, "unit": "MPa"}
